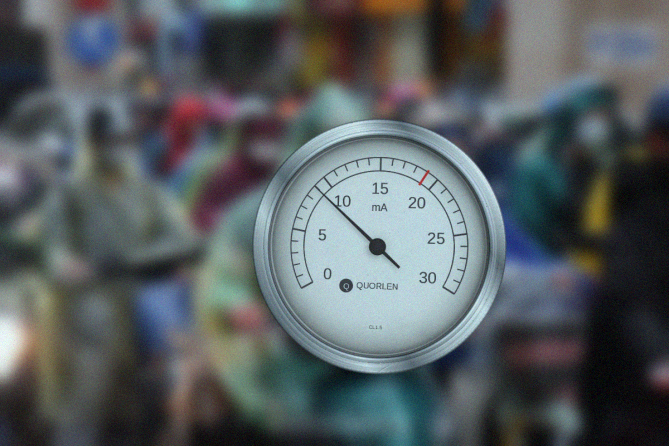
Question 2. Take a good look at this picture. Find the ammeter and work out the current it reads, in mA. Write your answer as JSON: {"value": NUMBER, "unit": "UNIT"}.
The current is {"value": 9, "unit": "mA"}
